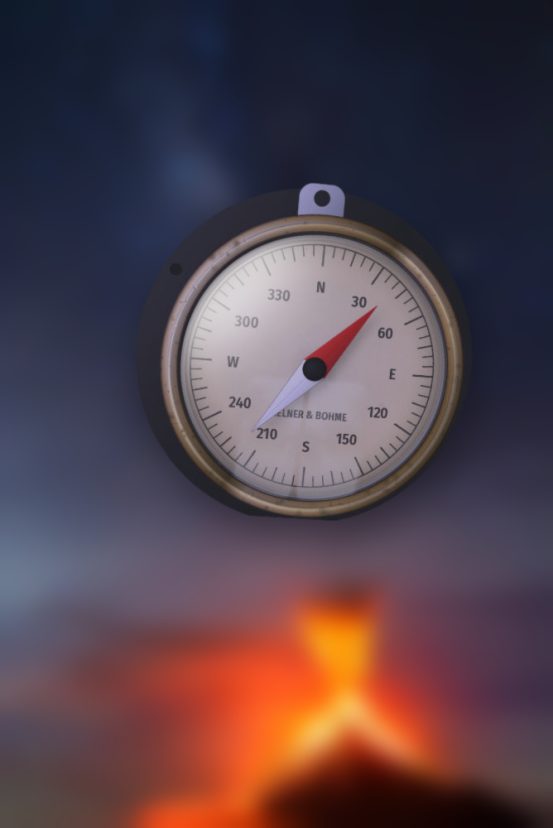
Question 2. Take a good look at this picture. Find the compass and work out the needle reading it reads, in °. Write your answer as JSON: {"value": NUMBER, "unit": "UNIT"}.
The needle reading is {"value": 40, "unit": "°"}
